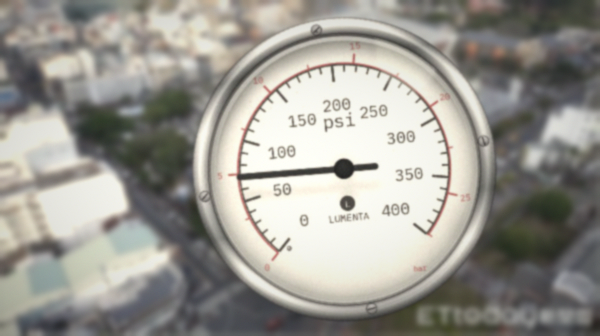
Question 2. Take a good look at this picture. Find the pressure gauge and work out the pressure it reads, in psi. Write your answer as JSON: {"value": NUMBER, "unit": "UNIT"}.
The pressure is {"value": 70, "unit": "psi"}
